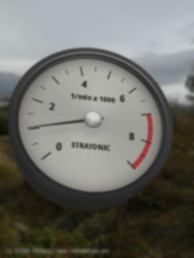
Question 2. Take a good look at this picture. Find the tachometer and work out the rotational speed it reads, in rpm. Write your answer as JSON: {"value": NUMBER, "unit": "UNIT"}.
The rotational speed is {"value": 1000, "unit": "rpm"}
